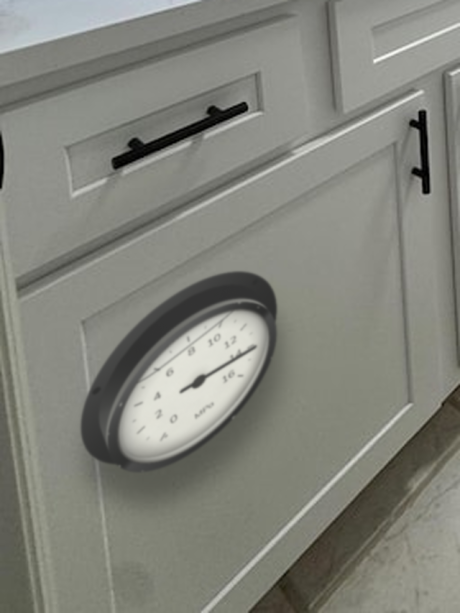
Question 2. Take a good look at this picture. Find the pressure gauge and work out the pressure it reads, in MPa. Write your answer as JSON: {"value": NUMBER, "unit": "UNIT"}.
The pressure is {"value": 14, "unit": "MPa"}
